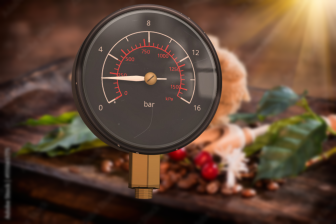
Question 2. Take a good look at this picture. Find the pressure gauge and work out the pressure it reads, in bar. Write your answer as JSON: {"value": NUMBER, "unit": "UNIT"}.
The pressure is {"value": 2, "unit": "bar"}
